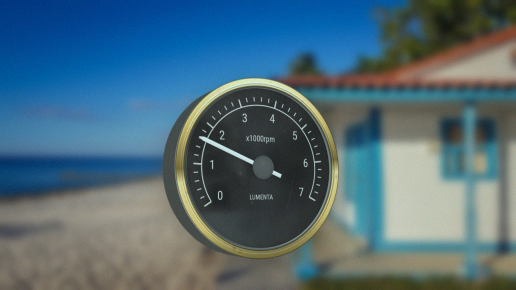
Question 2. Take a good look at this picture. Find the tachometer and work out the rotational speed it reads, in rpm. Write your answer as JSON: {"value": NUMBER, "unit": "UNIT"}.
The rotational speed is {"value": 1600, "unit": "rpm"}
